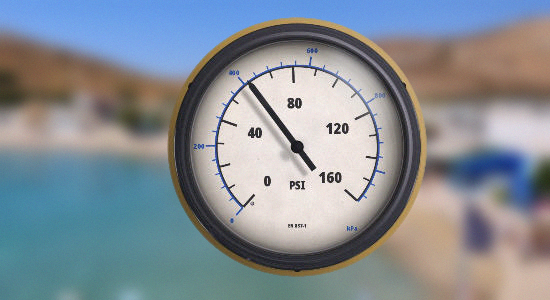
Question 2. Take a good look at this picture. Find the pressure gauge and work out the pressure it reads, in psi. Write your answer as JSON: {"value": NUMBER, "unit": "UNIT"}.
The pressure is {"value": 60, "unit": "psi"}
